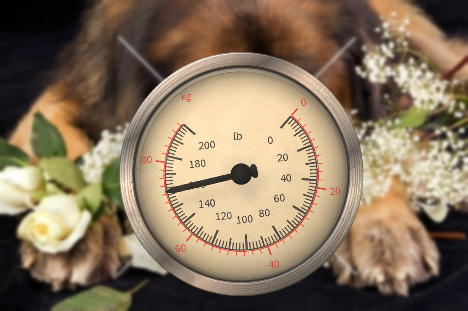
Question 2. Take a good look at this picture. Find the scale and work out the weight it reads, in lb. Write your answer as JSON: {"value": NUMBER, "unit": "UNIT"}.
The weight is {"value": 160, "unit": "lb"}
